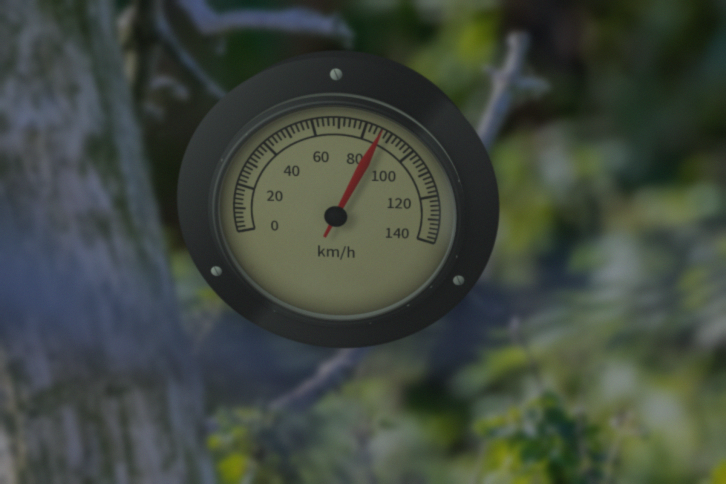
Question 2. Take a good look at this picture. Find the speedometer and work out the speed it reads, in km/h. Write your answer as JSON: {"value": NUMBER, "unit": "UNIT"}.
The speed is {"value": 86, "unit": "km/h"}
